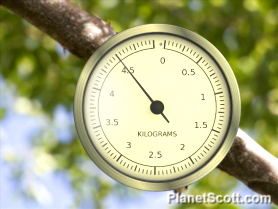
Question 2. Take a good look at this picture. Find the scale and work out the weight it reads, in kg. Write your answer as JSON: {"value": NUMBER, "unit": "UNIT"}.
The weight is {"value": 4.5, "unit": "kg"}
